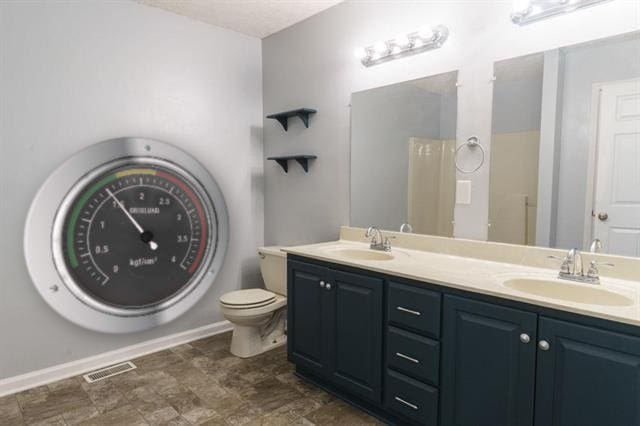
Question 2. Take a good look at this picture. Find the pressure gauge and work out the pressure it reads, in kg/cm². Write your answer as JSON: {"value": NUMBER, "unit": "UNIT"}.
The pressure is {"value": 1.5, "unit": "kg/cm²"}
